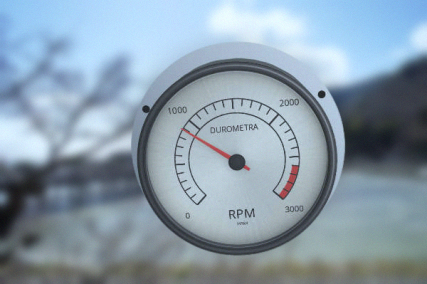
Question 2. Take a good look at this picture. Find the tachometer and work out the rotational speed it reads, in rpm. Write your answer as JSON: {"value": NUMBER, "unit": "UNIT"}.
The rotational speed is {"value": 900, "unit": "rpm"}
